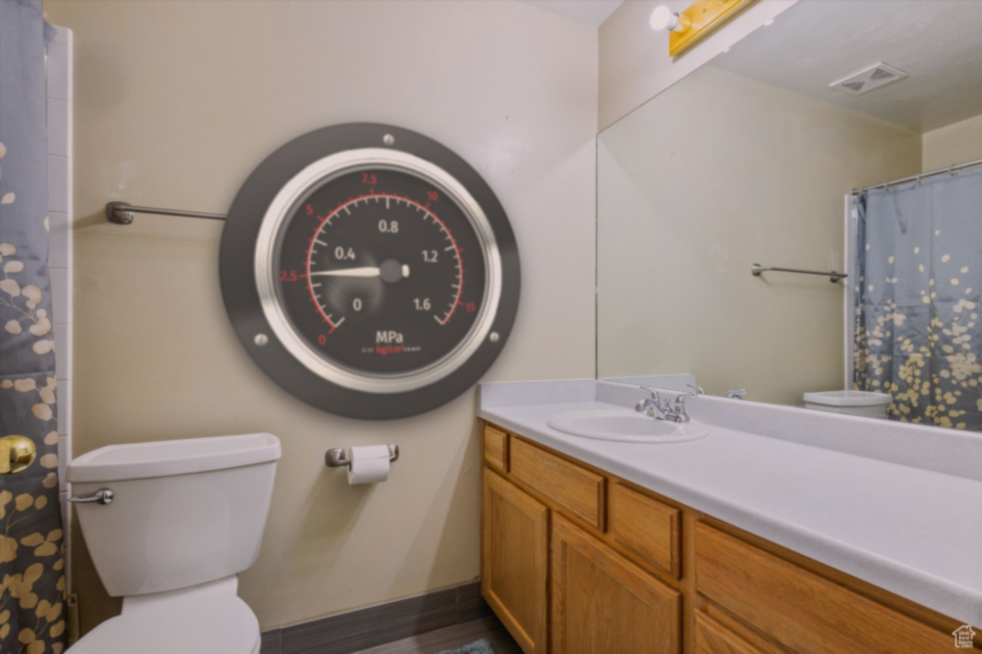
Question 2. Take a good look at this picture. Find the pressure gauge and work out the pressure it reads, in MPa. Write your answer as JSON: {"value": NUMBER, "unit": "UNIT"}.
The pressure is {"value": 0.25, "unit": "MPa"}
